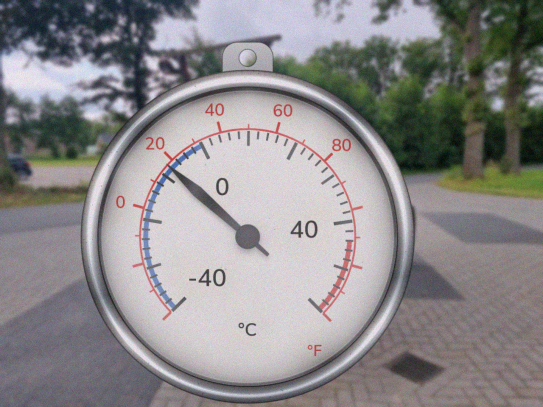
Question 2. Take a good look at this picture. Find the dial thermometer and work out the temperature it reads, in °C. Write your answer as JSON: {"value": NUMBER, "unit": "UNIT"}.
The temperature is {"value": -8, "unit": "°C"}
